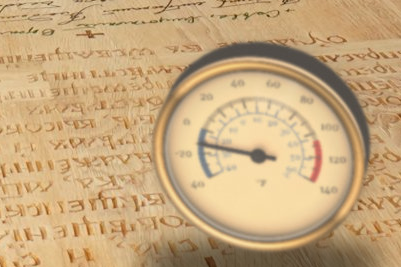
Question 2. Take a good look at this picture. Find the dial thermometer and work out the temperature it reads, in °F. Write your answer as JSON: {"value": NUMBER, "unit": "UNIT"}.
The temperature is {"value": -10, "unit": "°F"}
